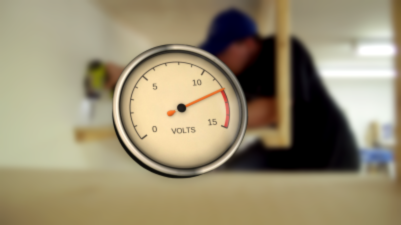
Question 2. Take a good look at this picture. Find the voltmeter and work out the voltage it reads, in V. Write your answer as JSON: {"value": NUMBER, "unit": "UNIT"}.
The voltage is {"value": 12, "unit": "V"}
